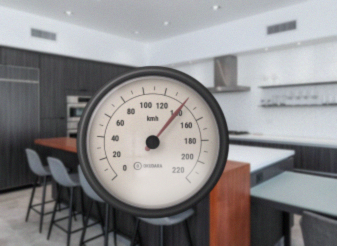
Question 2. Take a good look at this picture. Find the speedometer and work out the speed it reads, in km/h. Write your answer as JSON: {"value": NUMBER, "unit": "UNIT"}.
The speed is {"value": 140, "unit": "km/h"}
